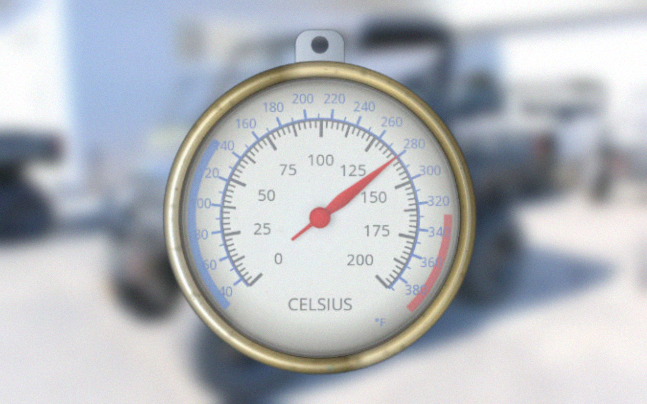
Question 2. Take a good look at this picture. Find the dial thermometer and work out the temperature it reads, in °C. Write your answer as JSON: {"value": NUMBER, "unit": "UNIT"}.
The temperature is {"value": 137.5, "unit": "°C"}
